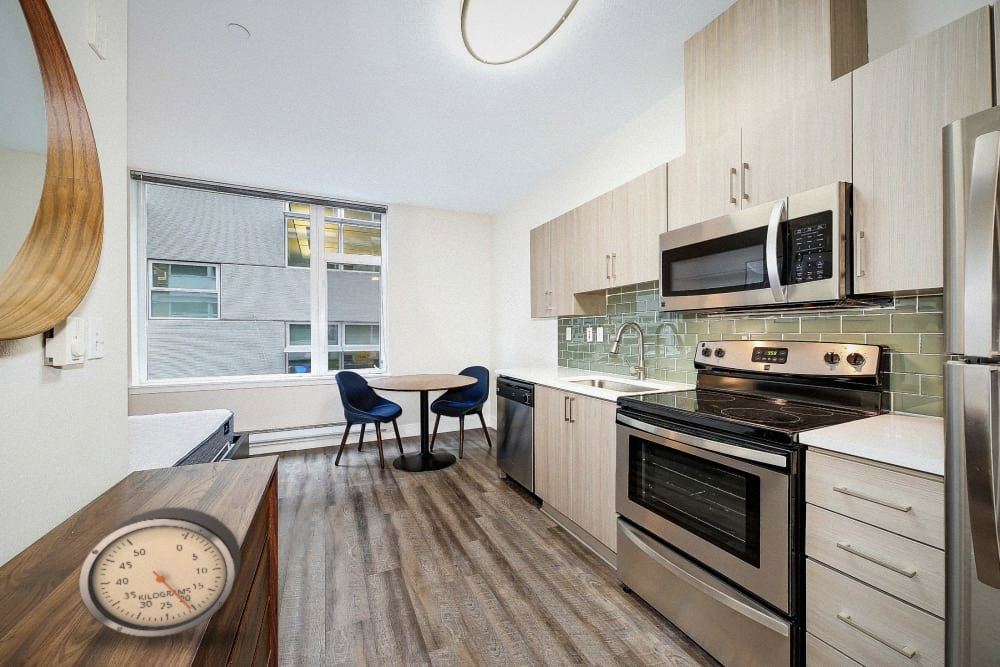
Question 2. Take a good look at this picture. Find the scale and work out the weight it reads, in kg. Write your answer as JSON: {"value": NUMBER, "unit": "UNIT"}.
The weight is {"value": 20, "unit": "kg"}
